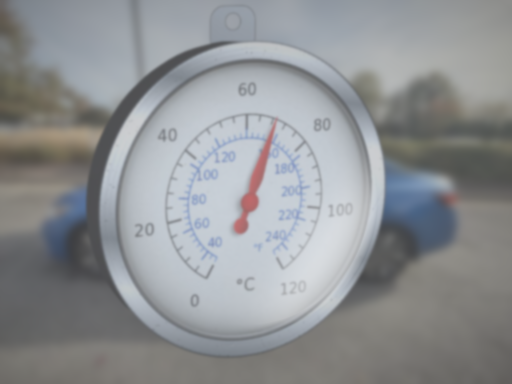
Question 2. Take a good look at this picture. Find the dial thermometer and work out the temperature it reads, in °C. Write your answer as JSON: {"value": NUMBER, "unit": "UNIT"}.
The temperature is {"value": 68, "unit": "°C"}
